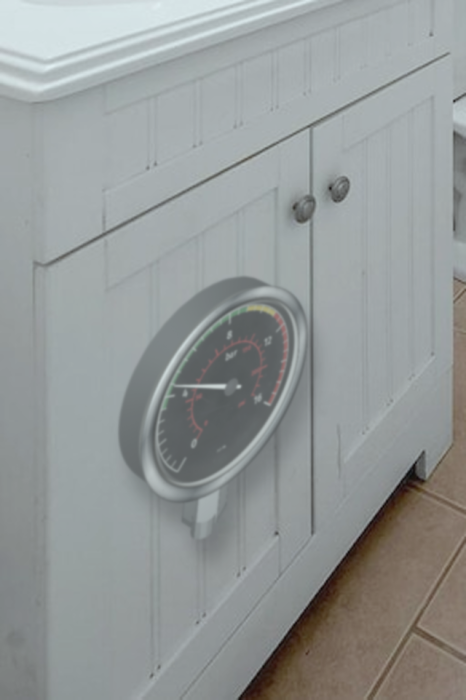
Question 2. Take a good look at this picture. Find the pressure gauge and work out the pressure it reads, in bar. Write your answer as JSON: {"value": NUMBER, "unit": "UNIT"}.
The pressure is {"value": 4.5, "unit": "bar"}
